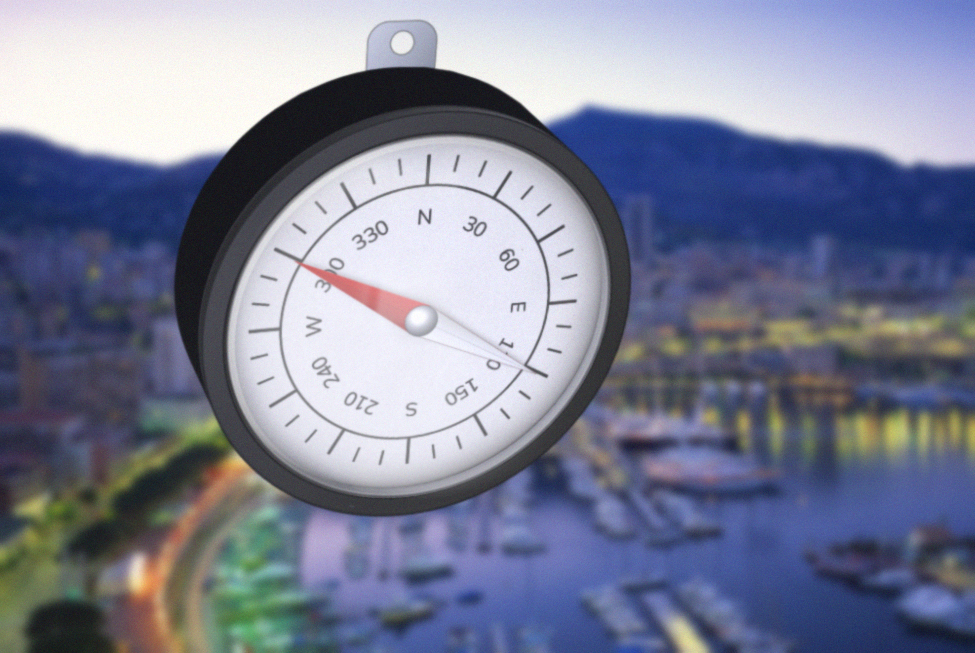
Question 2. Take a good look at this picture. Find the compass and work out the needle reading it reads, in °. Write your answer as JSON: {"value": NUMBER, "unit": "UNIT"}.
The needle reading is {"value": 300, "unit": "°"}
